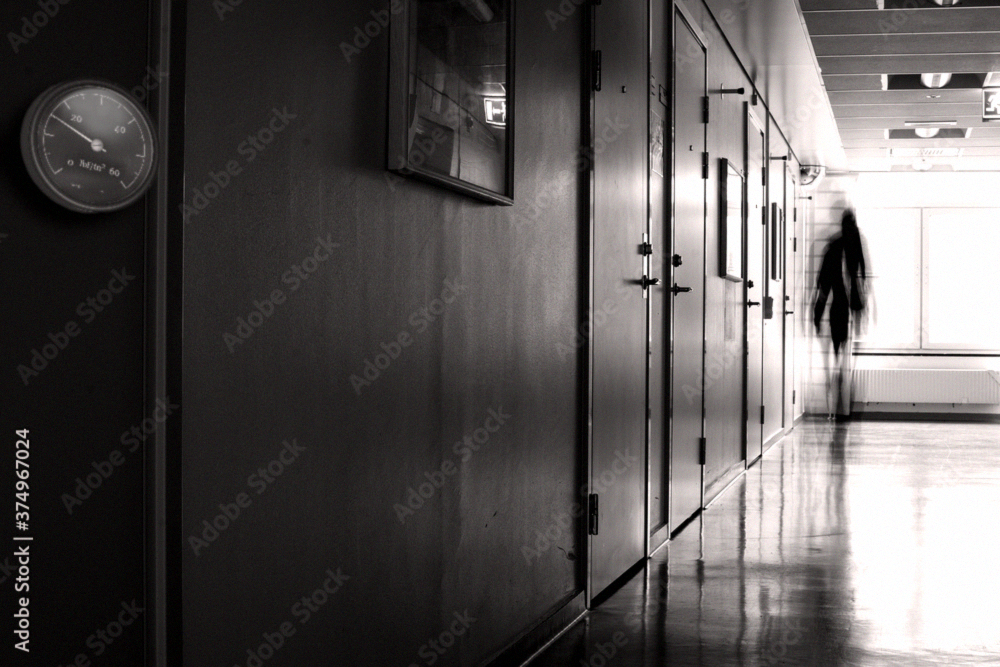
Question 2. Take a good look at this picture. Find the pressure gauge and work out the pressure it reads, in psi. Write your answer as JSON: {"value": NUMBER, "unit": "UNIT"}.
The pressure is {"value": 15, "unit": "psi"}
